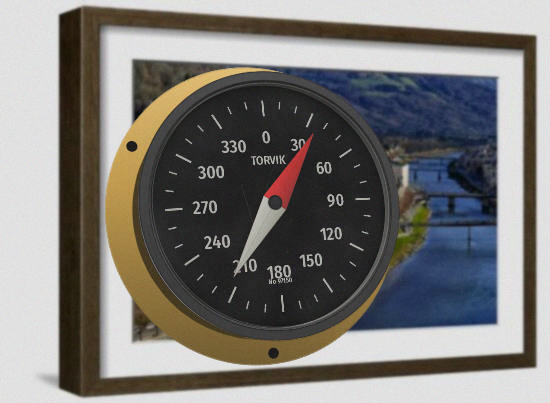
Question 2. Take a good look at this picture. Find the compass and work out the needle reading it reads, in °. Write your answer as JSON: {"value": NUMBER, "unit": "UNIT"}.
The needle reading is {"value": 35, "unit": "°"}
